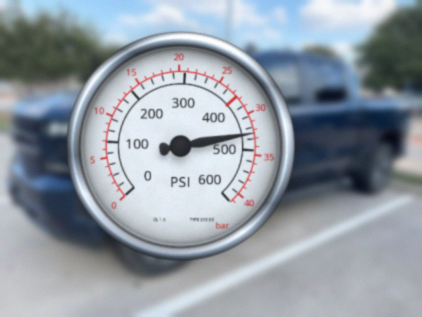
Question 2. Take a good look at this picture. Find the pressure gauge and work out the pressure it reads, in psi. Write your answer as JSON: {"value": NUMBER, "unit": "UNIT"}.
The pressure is {"value": 470, "unit": "psi"}
